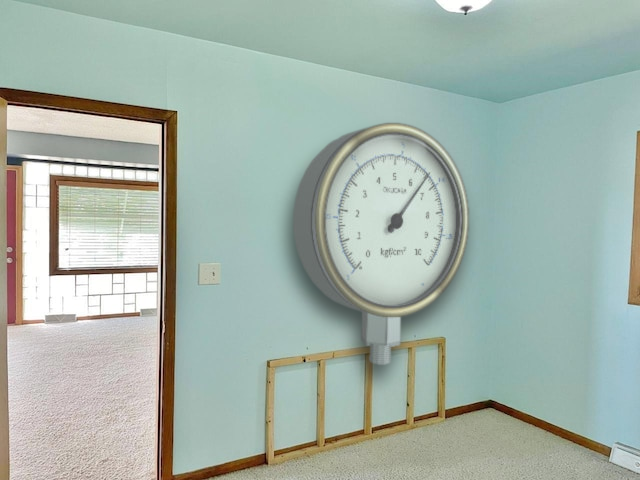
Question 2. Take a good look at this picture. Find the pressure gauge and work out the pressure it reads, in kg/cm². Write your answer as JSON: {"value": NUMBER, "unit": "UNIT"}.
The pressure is {"value": 6.5, "unit": "kg/cm²"}
